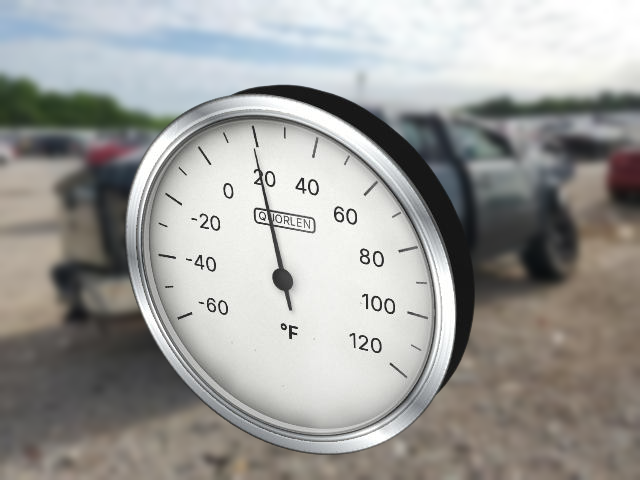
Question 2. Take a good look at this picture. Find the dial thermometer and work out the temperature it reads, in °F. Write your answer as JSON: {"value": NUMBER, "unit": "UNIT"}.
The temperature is {"value": 20, "unit": "°F"}
